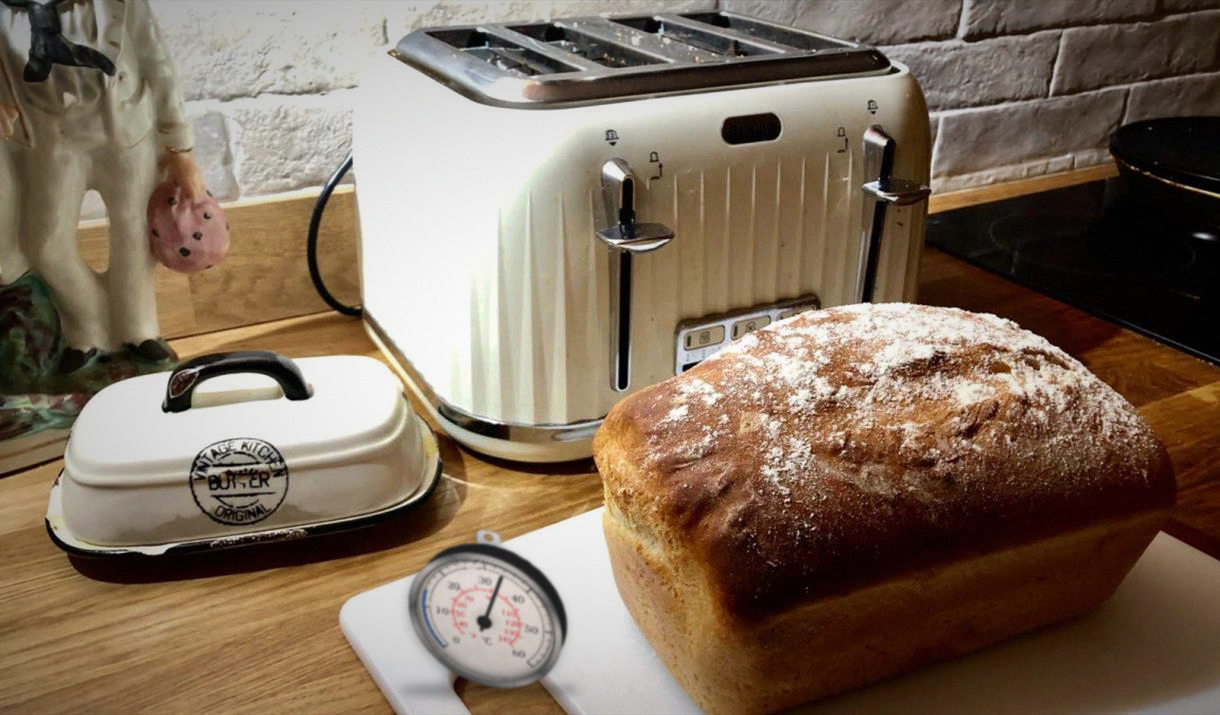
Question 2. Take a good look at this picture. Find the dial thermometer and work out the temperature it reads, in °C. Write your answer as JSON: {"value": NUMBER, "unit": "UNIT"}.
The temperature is {"value": 34, "unit": "°C"}
